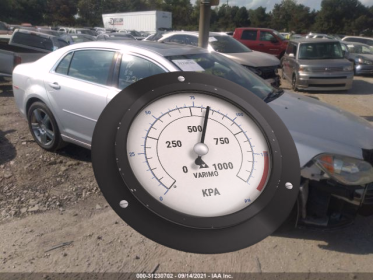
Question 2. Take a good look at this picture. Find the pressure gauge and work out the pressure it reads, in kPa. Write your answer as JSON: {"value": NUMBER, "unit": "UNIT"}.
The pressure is {"value": 575, "unit": "kPa"}
